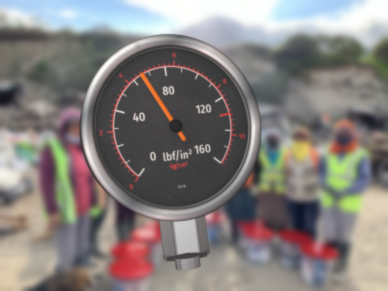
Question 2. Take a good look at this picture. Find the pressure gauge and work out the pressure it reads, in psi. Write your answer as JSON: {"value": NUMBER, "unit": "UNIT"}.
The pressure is {"value": 65, "unit": "psi"}
